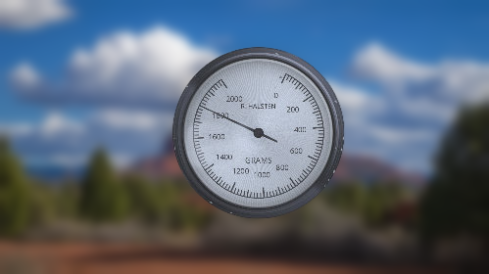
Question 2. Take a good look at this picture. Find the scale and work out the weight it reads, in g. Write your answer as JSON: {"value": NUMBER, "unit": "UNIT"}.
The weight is {"value": 1800, "unit": "g"}
